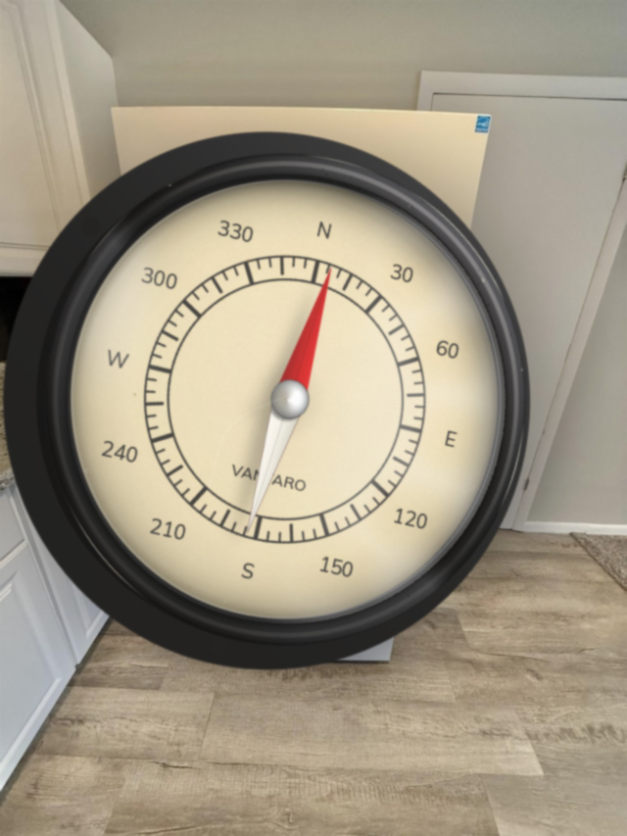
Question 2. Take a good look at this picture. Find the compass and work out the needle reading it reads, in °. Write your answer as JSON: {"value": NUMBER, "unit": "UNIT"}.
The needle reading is {"value": 5, "unit": "°"}
